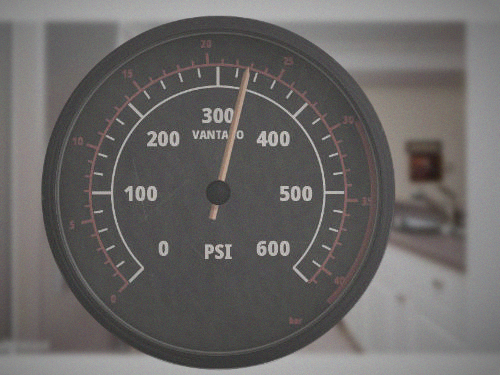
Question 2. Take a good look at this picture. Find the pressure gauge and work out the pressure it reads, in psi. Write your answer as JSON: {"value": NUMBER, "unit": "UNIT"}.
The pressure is {"value": 330, "unit": "psi"}
